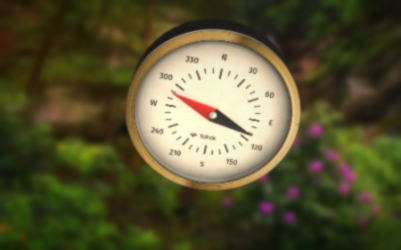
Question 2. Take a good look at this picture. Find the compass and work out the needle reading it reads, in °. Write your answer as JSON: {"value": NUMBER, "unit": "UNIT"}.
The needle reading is {"value": 290, "unit": "°"}
